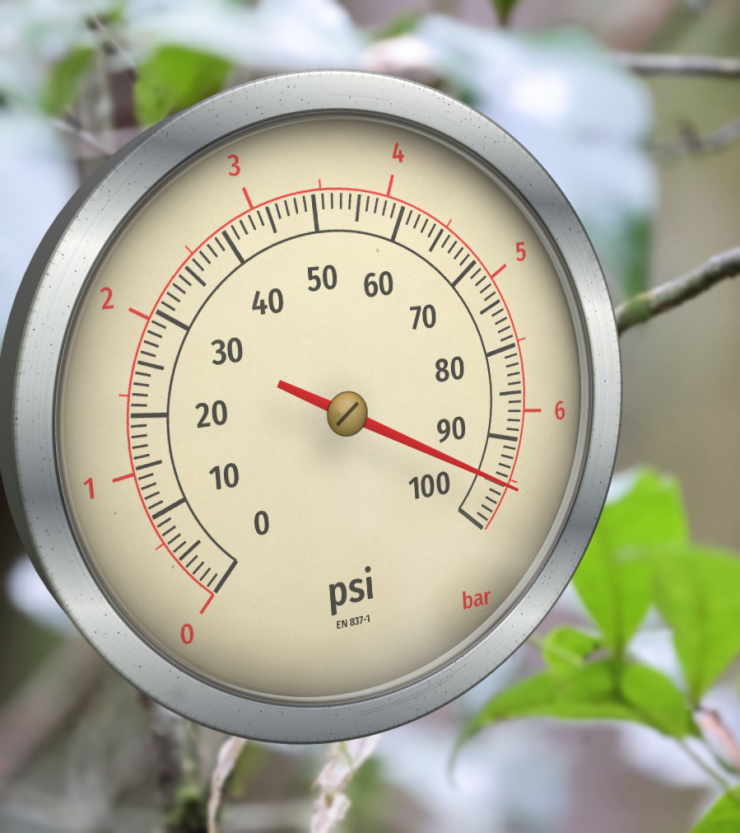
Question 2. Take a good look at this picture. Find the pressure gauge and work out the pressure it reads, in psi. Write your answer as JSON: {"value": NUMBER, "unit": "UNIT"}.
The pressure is {"value": 95, "unit": "psi"}
